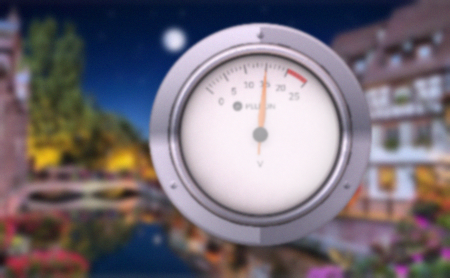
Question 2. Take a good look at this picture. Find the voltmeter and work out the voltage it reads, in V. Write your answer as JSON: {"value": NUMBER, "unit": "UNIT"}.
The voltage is {"value": 15, "unit": "V"}
